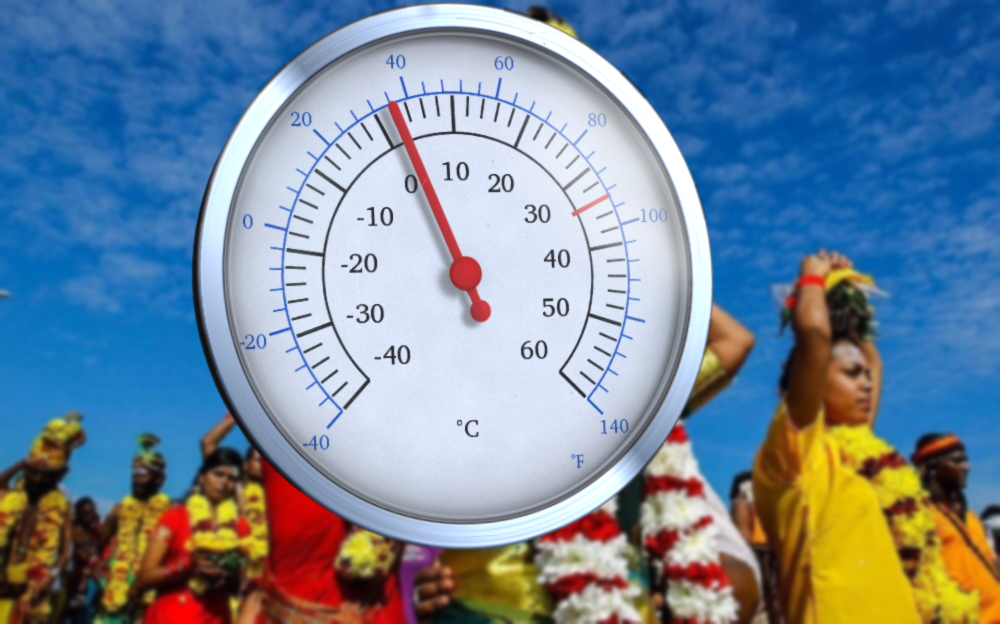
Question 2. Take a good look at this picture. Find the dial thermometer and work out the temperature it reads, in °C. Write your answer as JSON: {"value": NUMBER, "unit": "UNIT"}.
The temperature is {"value": 2, "unit": "°C"}
